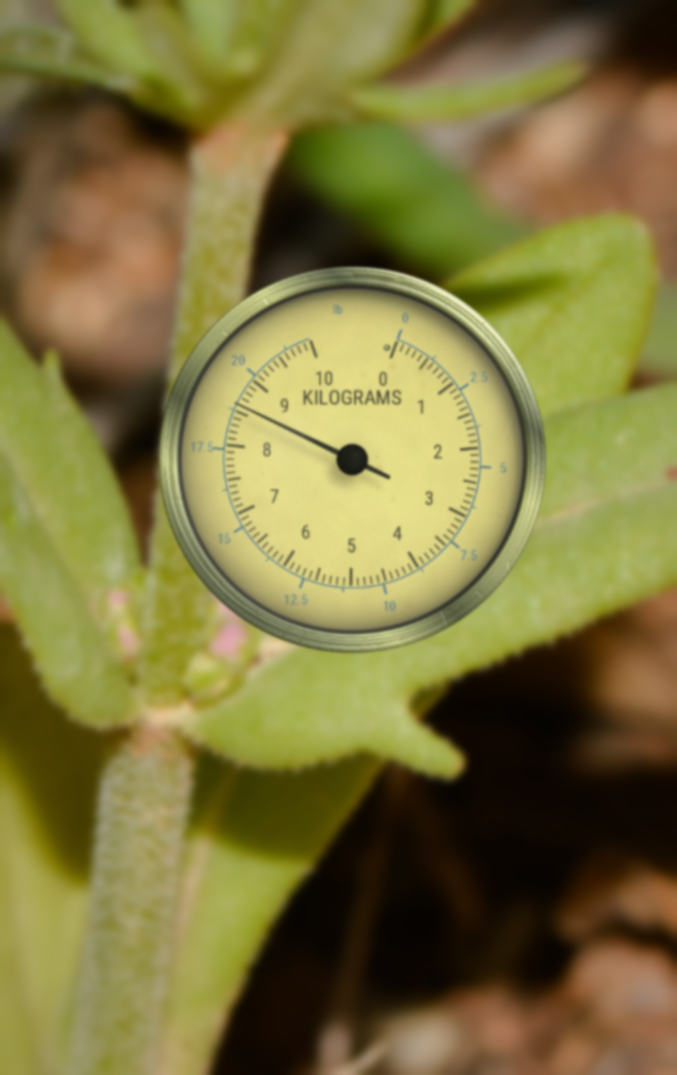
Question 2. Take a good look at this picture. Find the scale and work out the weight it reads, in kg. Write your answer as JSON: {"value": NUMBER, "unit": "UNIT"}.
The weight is {"value": 8.6, "unit": "kg"}
